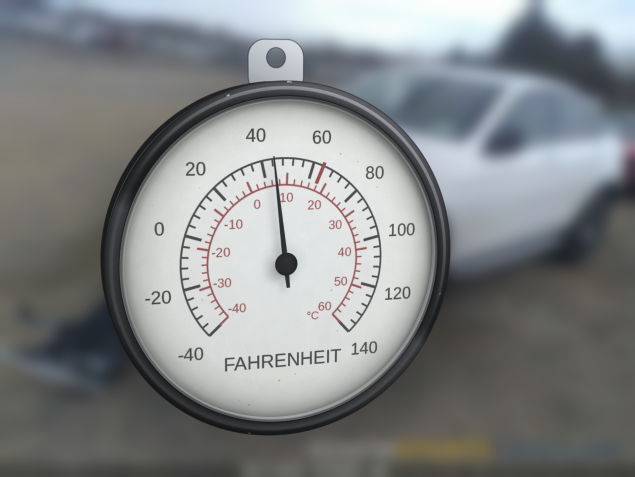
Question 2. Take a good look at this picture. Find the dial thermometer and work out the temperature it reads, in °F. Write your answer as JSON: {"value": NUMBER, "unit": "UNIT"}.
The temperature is {"value": 44, "unit": "°F"}
